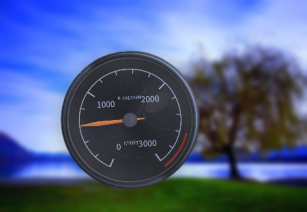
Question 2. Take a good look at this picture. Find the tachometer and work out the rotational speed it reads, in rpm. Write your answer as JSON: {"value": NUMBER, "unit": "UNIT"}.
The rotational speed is {"value": 600, "unit": "rpm"}
